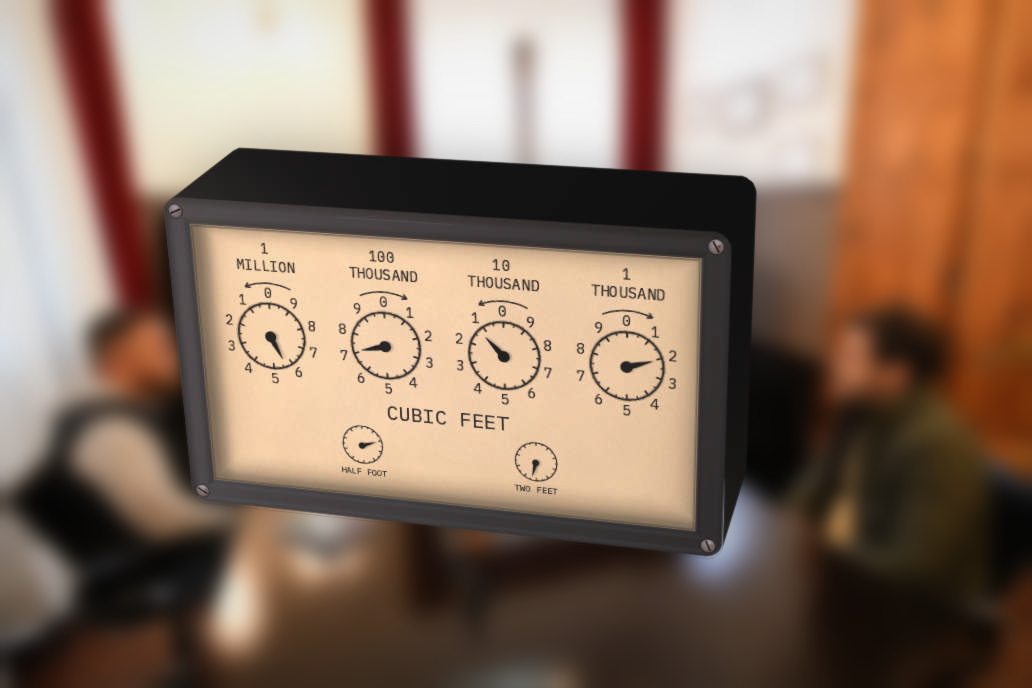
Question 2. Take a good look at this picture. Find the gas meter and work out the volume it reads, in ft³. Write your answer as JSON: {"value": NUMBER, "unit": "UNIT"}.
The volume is {"value": 571200, "unit": "ft³"}
